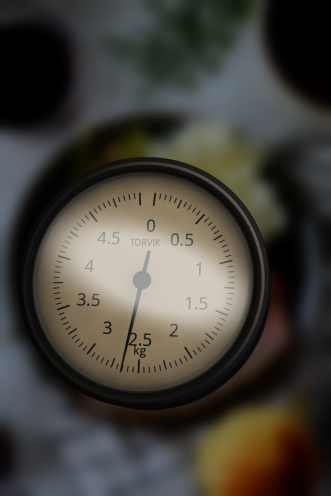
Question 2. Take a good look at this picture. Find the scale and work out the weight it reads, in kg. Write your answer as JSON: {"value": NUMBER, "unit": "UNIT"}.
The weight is {"value": 2.65, "unit": "kg"}
